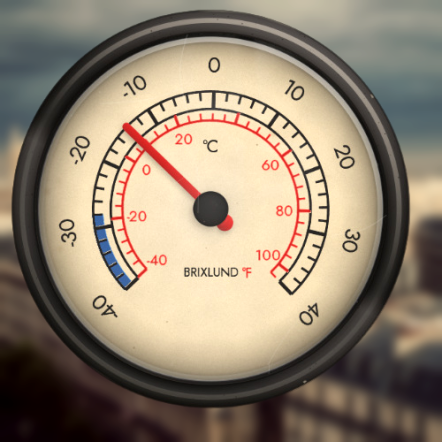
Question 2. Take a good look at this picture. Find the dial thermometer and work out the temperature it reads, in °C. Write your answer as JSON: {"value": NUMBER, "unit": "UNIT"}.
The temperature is {"value": -14, "unit": "°C"}
